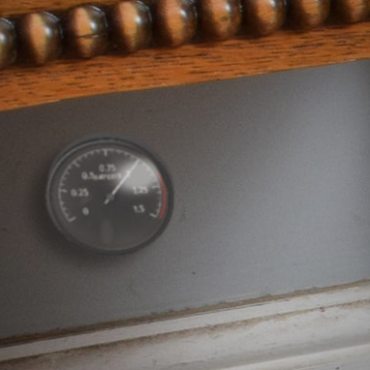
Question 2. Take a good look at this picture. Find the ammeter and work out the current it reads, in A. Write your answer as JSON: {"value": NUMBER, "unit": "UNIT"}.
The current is {"value": 1, "unit": "A"}
